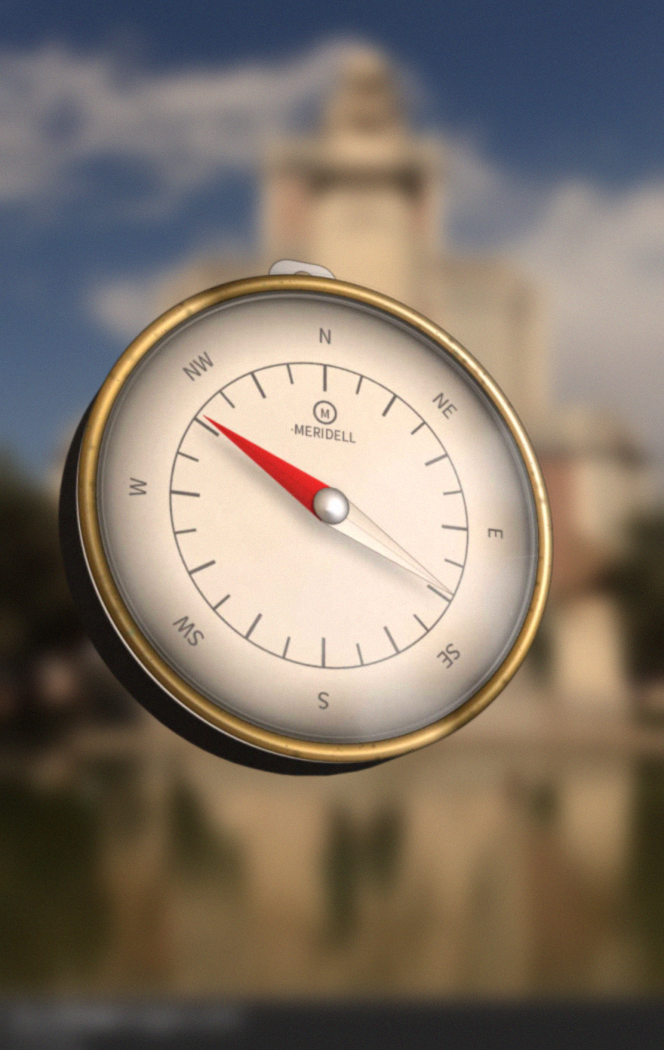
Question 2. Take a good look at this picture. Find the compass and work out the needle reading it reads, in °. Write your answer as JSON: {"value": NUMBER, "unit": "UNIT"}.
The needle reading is {"value": 300, "unit": "°"}
